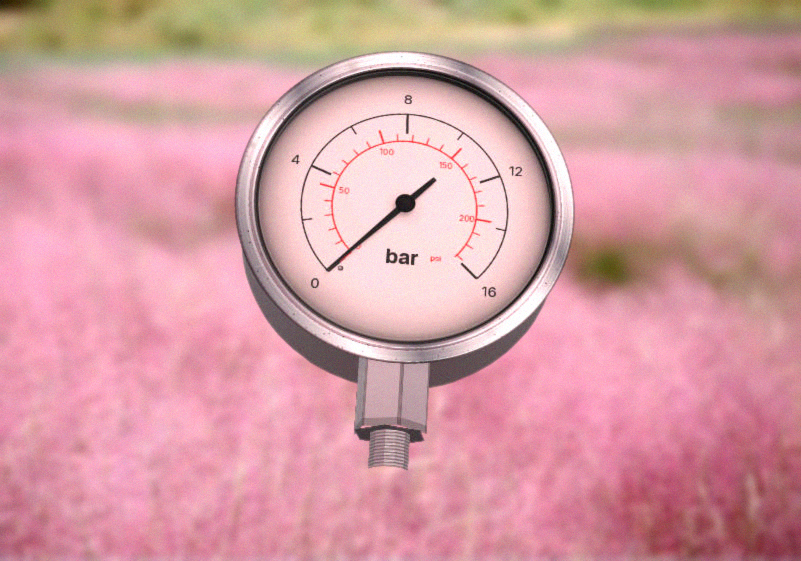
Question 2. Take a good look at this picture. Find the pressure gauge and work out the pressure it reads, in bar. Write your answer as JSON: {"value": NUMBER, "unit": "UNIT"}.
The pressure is {"value": 0, "unit": "bar"}
